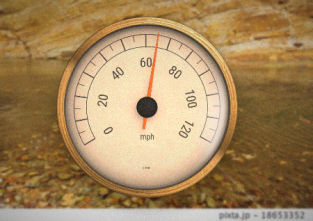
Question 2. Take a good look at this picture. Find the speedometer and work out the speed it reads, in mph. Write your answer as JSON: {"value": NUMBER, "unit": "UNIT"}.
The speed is {"value": 65, "unit": "mph"}
